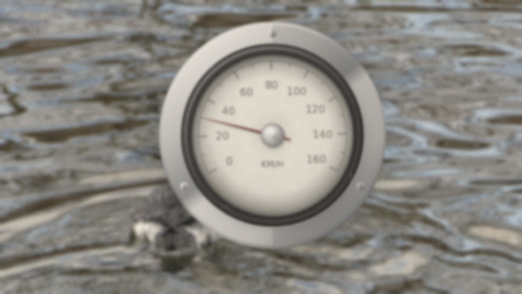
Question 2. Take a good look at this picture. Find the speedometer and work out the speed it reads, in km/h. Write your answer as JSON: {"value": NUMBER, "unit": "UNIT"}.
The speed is {"value": 30, "unit": "km/h"}
